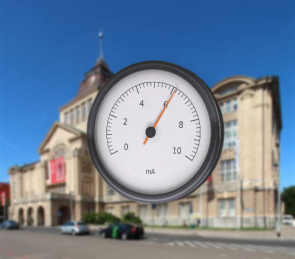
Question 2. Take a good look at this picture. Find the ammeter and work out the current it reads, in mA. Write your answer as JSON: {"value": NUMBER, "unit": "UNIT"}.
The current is {"value": 6.2, "unit": "mA"}
